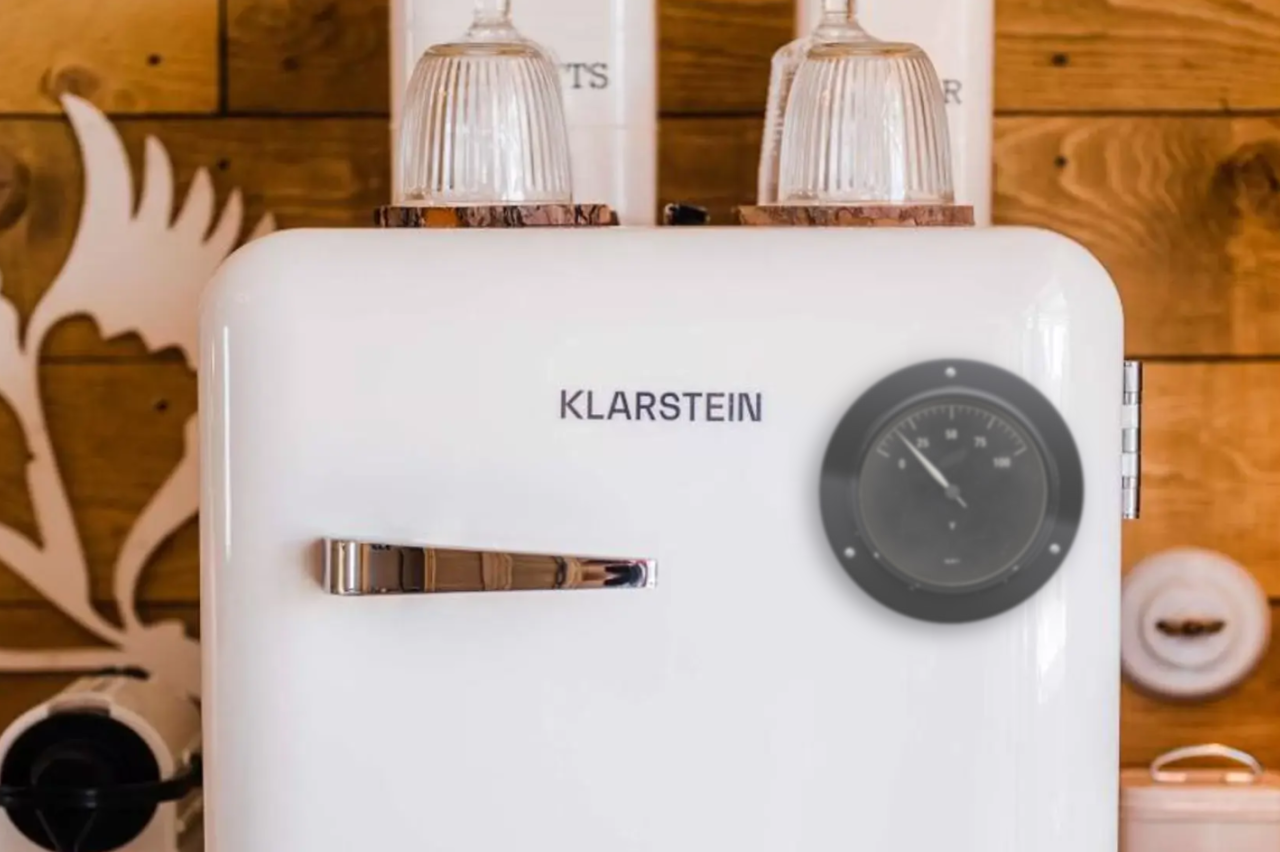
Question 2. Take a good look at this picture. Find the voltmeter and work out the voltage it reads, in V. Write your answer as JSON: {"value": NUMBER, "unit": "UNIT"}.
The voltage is {"value": 15, "unit": "V"}
